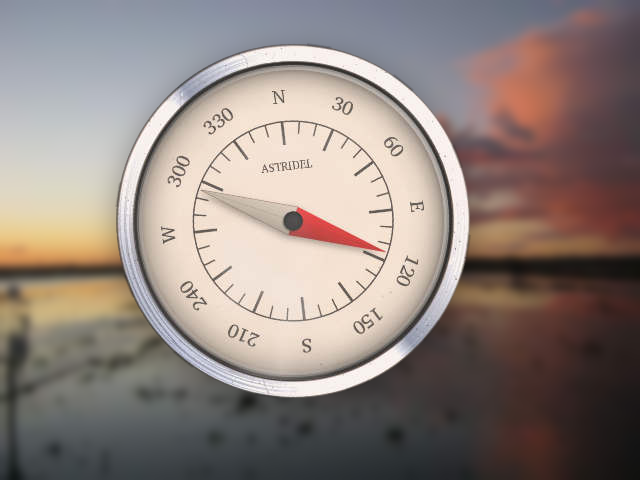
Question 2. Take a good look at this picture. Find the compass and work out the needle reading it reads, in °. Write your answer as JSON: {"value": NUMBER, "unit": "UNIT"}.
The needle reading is {"value": 115, "unit": "°"}
